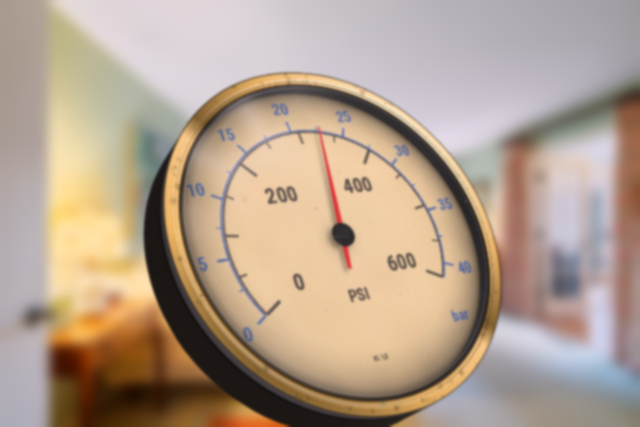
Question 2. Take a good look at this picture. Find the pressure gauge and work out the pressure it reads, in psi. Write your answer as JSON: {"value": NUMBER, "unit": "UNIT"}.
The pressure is {"value": 325, "unit": "psi"}
